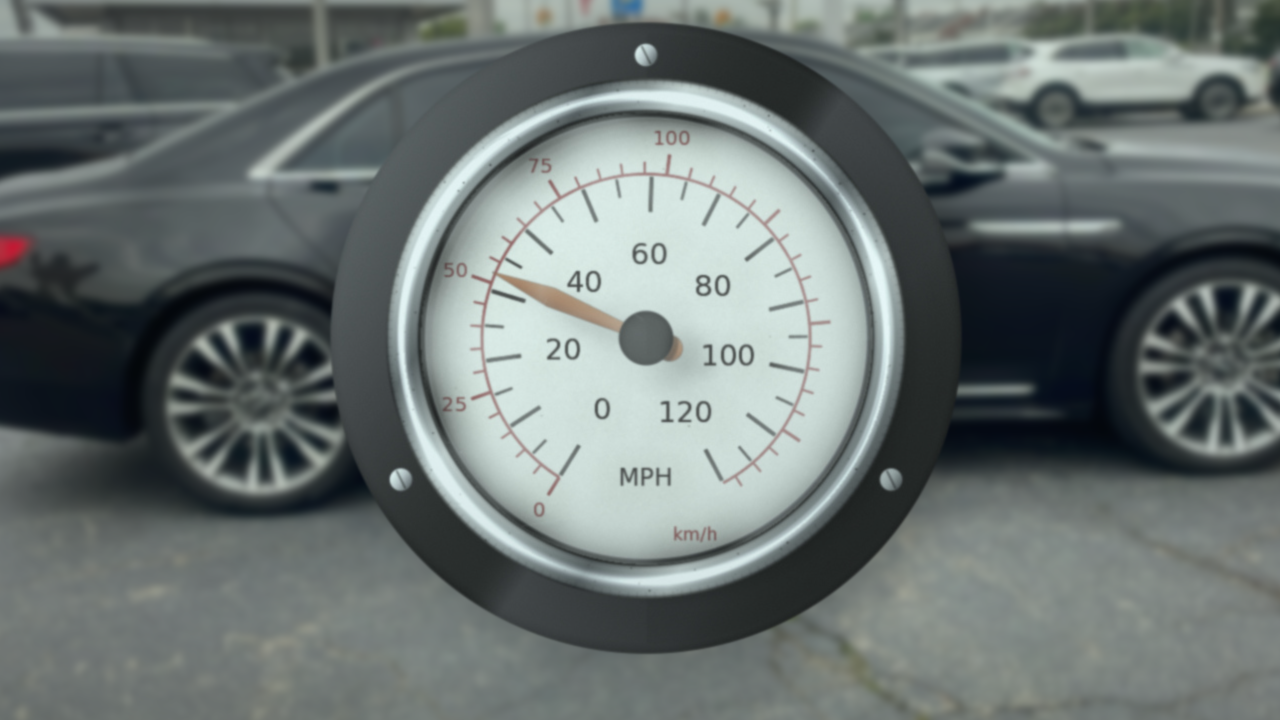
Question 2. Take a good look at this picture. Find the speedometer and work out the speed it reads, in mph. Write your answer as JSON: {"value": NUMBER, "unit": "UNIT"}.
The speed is {"value": 32.5, "unit": "mph"}
